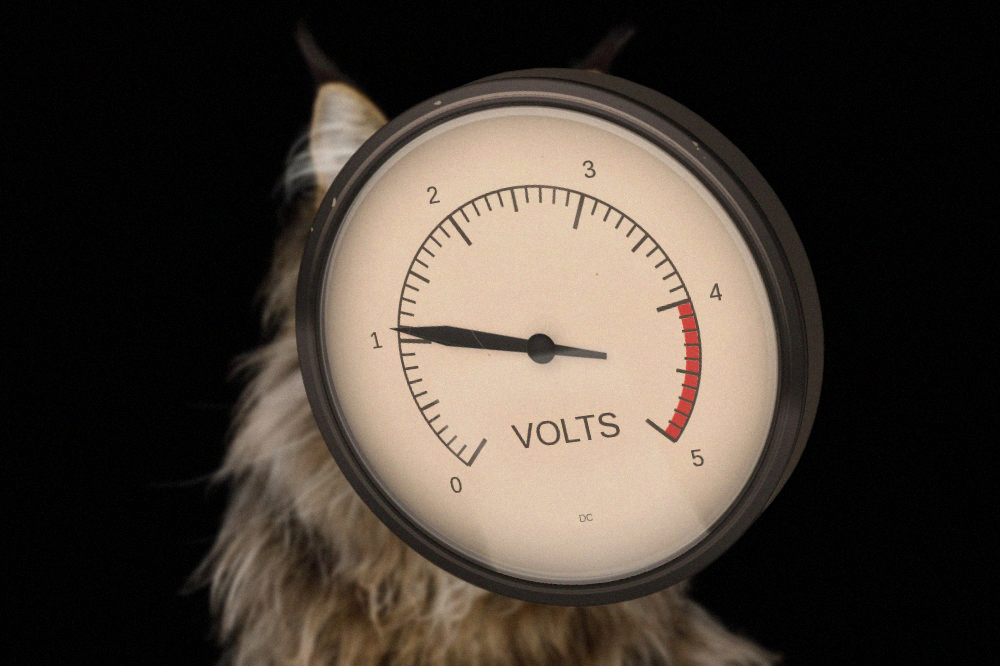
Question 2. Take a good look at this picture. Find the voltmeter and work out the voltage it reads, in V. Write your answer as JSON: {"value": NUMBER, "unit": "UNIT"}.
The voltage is {"value": 1.1, "unit": "V"}
